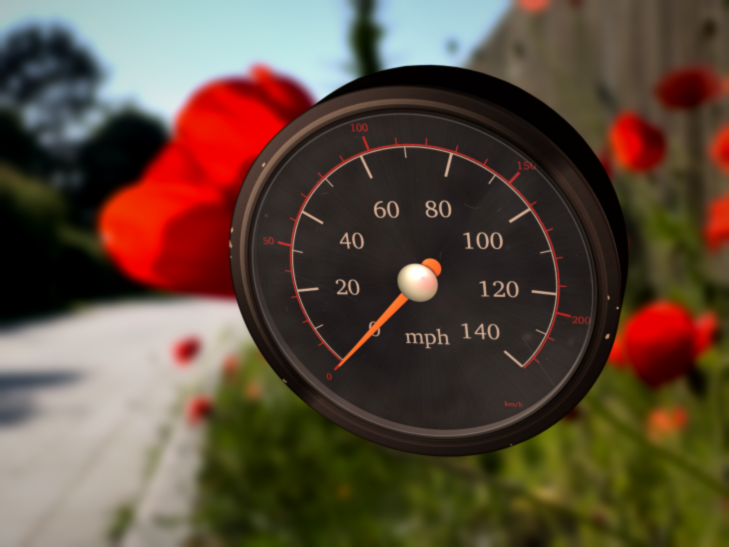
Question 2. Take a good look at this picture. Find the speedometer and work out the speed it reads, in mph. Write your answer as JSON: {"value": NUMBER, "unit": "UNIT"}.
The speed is {"value": 0, "unit": "mph"}
